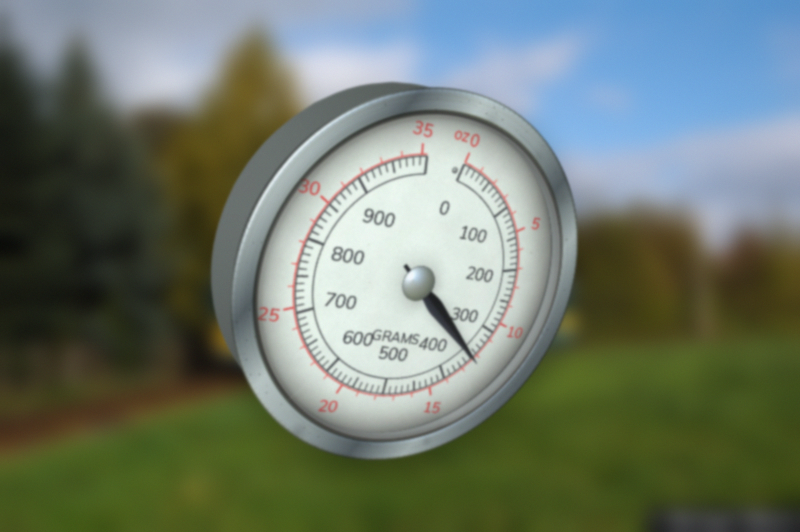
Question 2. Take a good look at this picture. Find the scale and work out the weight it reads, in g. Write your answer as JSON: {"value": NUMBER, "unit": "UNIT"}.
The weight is {"value": 350, "unit": "g"}
